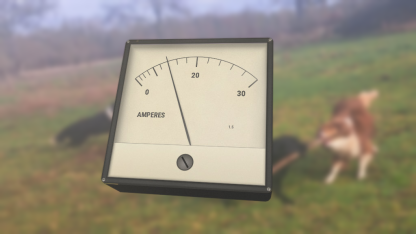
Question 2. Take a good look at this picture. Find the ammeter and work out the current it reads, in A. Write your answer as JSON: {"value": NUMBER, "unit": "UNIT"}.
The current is {"value": 14, "unit": "A"}
